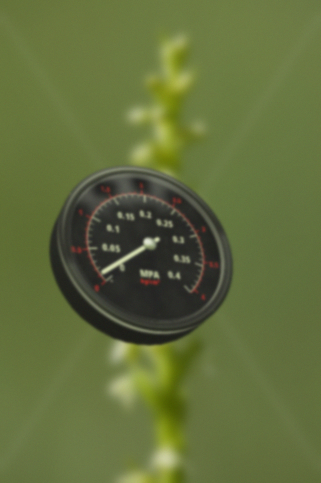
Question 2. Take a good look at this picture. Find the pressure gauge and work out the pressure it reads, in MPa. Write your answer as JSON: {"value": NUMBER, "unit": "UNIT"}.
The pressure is {"value": 0.01, "unit": "MPa"}
